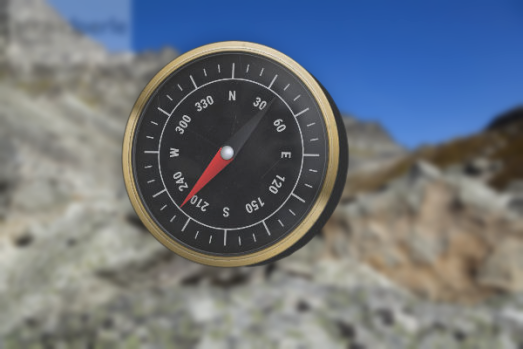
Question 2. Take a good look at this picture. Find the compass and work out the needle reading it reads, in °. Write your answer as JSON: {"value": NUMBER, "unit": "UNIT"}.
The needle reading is {"value": 220, "unit": "°"}
